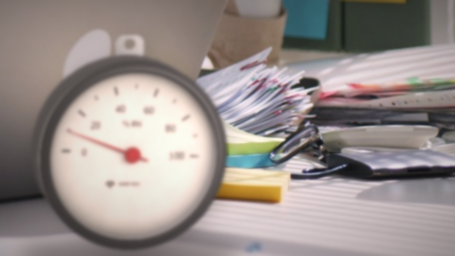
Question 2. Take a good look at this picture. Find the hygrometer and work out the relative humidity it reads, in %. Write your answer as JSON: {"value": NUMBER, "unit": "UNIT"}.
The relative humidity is {"value": 10, "unit": "%"}
